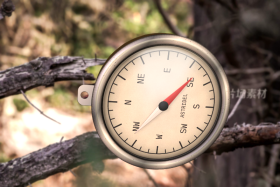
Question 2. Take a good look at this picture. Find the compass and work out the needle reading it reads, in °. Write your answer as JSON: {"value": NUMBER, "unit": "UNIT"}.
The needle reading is {"value": 130, "unit": "°"}
